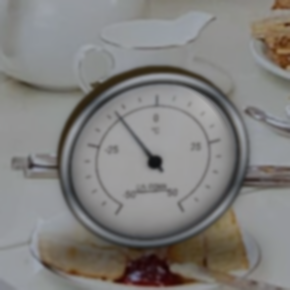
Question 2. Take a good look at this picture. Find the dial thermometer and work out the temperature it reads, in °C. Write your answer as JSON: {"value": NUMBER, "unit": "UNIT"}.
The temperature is {"value": -12.5, "unit": "°C"}
